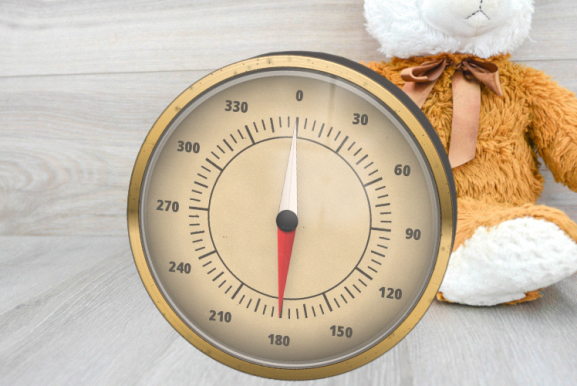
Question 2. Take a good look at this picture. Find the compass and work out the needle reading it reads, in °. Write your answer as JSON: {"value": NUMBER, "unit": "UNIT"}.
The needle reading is {"value": 180, "unit": "°"}
